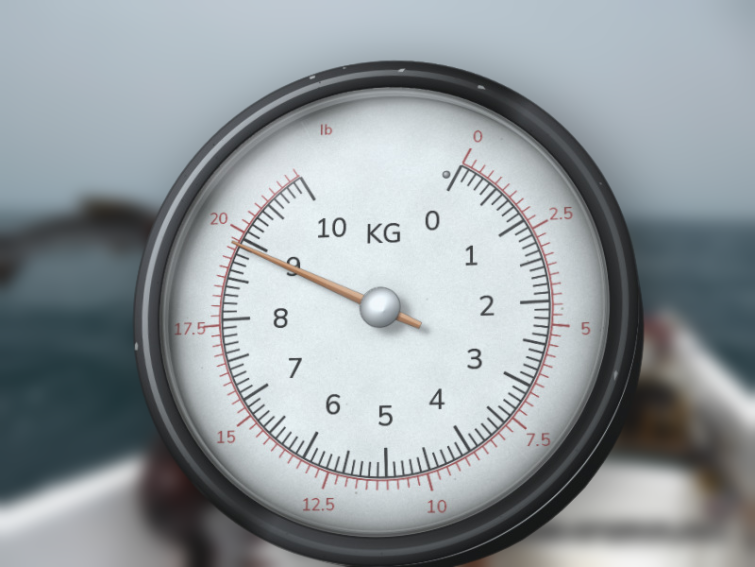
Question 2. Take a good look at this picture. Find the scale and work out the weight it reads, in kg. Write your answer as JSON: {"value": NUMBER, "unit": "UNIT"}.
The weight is {"value": 8.9, "unit": "kg"}
